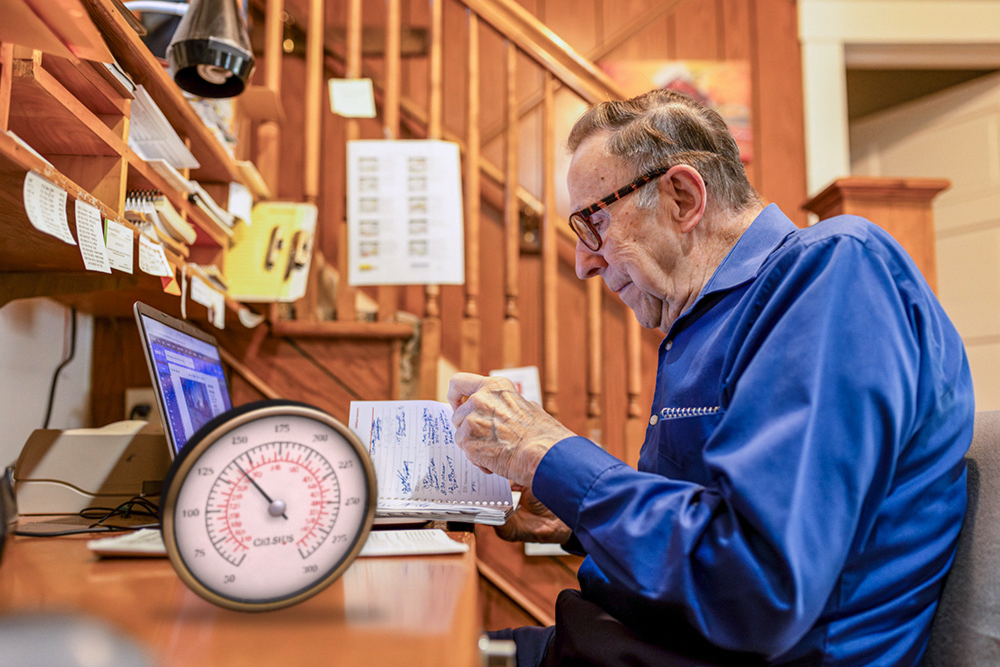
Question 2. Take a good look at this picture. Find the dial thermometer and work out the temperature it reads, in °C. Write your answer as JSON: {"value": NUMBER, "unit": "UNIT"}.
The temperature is {"value": 140, "unit": "°C"}
